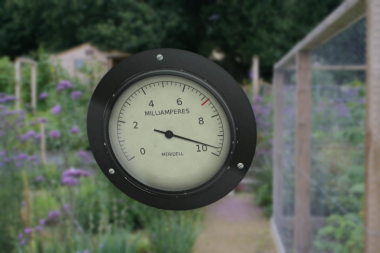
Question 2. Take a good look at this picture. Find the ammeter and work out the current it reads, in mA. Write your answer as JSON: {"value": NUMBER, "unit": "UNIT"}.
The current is {"value": 9.6, "unit": "mA"}
